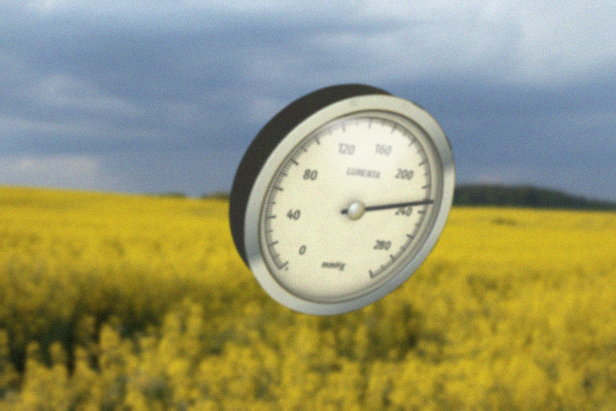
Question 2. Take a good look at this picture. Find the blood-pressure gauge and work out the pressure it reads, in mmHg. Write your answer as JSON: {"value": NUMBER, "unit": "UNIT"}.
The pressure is {"value": 230, "unit": "mmHg"}
